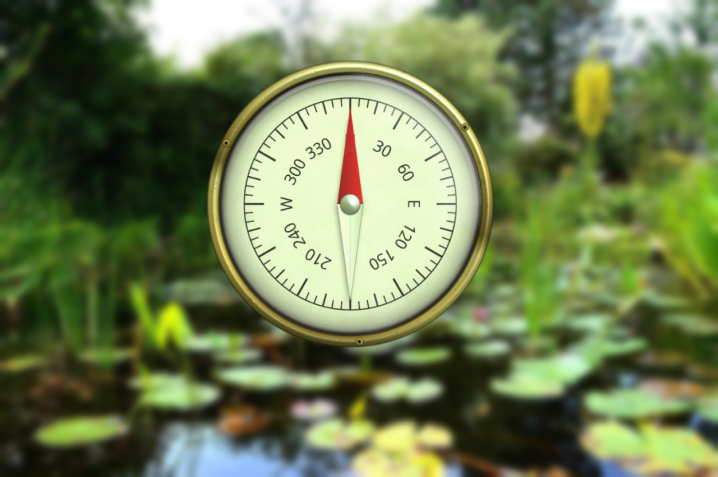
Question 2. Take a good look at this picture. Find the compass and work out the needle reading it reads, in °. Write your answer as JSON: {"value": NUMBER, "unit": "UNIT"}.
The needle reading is {"value": 0, "unit": "°"}
